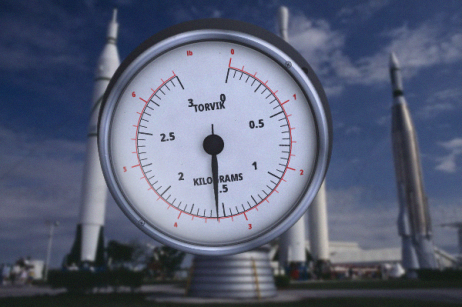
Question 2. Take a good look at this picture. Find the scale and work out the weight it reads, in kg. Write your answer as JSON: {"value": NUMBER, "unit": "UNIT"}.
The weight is {"value": 1.55, "unit": "kg"}
